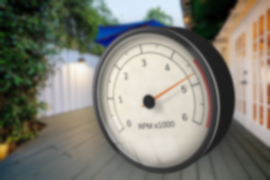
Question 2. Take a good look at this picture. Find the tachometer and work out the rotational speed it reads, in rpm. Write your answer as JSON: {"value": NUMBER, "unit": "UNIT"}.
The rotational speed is {"value": 4750, "unit": "rpm"}
